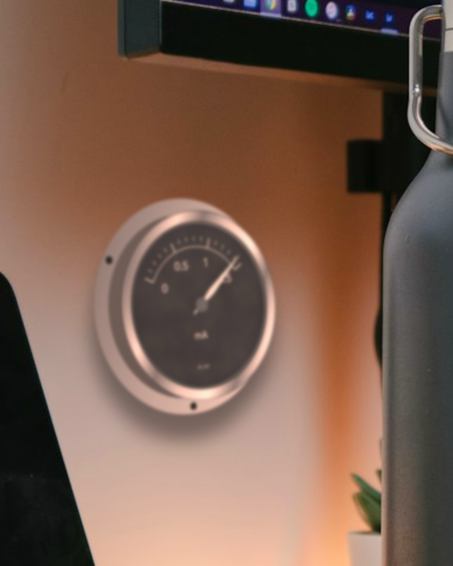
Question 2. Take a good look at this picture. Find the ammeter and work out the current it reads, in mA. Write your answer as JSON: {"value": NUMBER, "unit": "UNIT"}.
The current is {"value": 1.4, "unit": "mA"}
